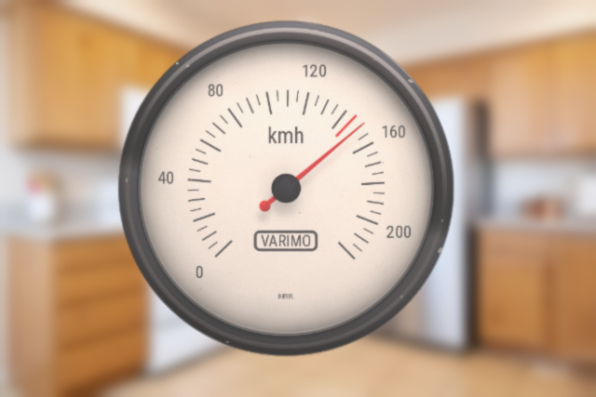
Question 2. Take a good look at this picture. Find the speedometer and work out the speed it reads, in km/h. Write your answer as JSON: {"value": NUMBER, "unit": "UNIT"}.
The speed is {"value": 150, "unit": "km/h"}
